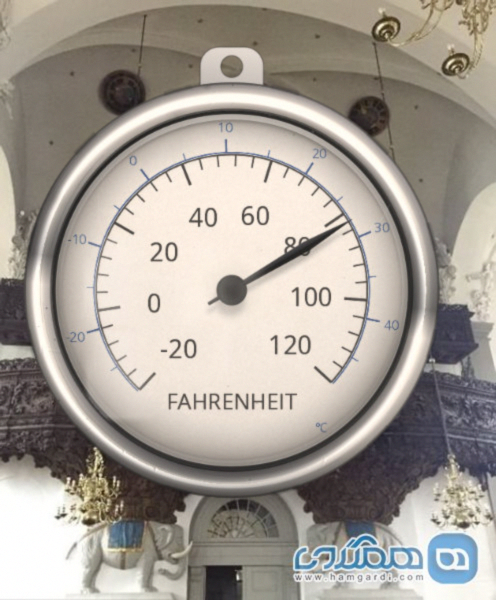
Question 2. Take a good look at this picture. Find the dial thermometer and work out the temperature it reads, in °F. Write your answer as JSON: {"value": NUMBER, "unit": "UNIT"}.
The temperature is {"value": 82, "unit": "°F"}
